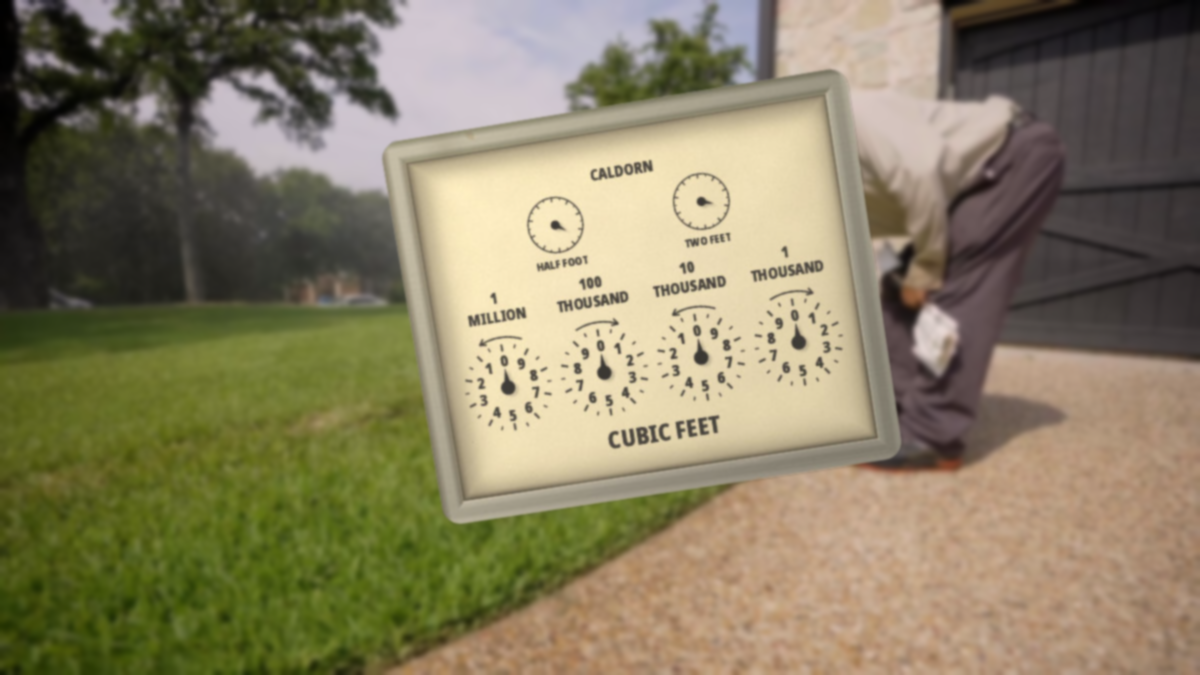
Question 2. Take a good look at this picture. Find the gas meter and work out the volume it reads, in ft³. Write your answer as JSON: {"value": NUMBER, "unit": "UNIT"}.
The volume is {"value": 0, "unit": "ft³"}
